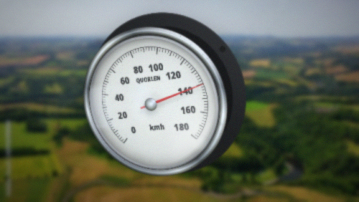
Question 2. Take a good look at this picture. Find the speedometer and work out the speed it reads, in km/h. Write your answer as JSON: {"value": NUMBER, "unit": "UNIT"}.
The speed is {"value": 140, "unit": "km/h"}
